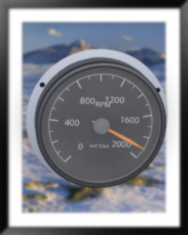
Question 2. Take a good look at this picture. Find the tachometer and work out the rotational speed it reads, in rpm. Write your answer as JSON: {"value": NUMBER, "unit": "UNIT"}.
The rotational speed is {"value": 1900, "unit": "rpm"}
